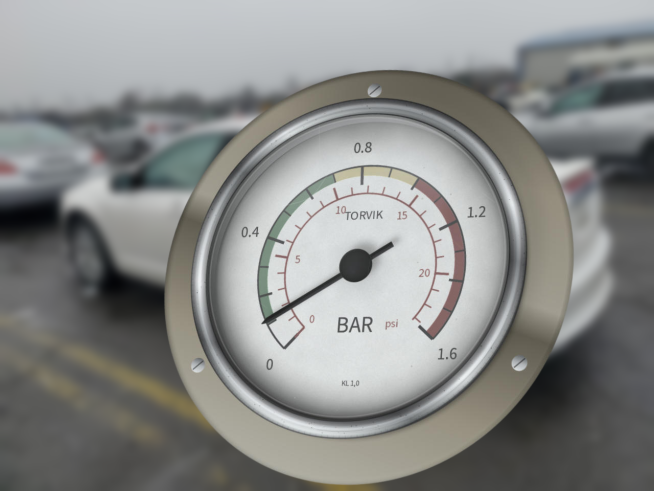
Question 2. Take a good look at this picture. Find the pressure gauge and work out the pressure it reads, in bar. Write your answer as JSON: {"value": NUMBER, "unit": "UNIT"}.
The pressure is {"value": 0.1, "unit": "bar"}
